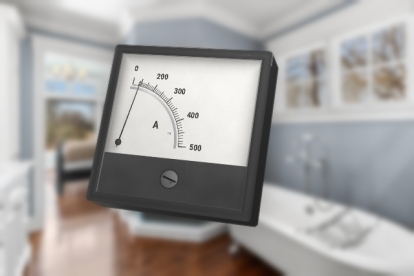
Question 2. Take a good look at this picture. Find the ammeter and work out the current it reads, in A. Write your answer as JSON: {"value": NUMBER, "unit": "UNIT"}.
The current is {"value": 100, "unit": "A"}
